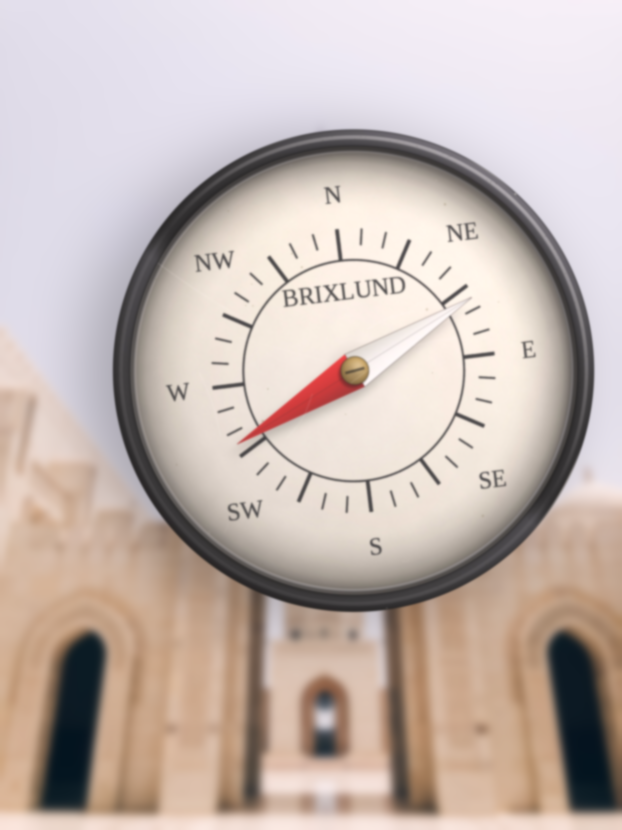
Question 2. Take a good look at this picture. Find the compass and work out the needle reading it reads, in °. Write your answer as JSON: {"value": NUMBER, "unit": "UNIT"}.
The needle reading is {"value": 245, "unit": "°"}
